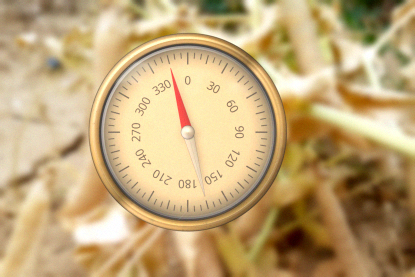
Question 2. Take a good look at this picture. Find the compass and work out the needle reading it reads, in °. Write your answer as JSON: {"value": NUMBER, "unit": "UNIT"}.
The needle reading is {"value": 345, "unit": "°"}
